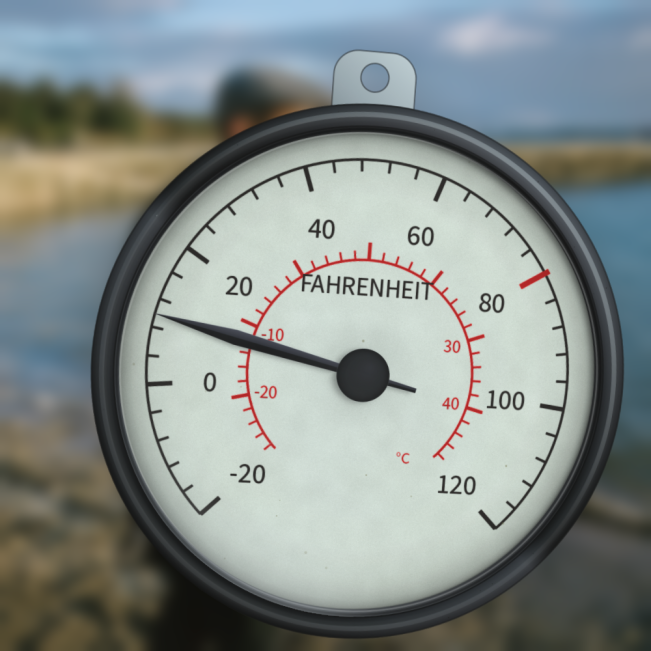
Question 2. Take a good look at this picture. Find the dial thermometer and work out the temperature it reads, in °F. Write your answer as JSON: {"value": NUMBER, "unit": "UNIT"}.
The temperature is {"value": 10, "unit": "°F"}
